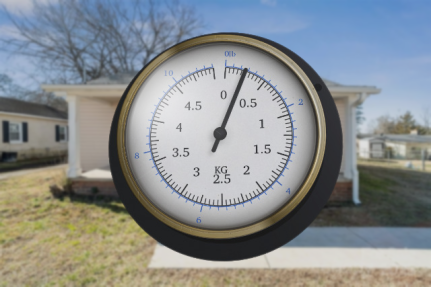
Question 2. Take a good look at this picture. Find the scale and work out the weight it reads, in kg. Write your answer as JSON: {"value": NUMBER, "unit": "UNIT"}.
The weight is {"value": 0.25, "unit": "kg"}
